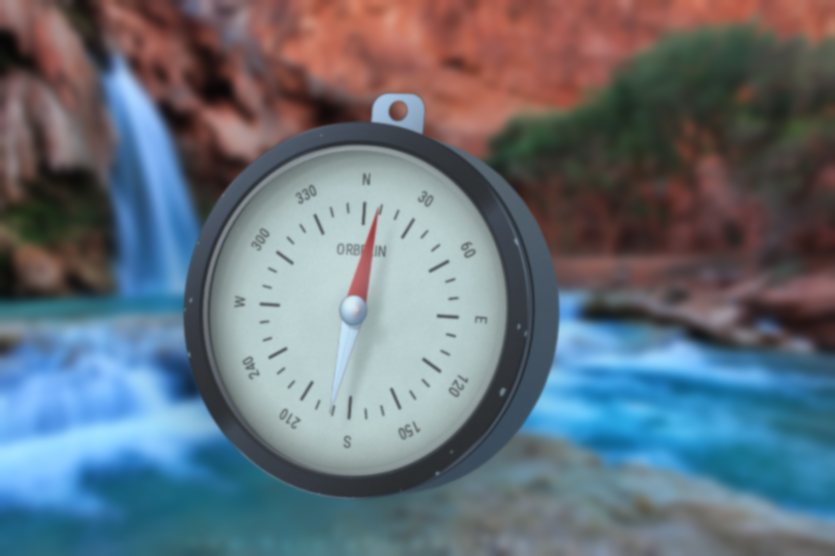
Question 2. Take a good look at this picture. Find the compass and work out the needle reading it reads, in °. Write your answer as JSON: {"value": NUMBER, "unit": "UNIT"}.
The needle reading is {"value": 10, "unit": "°"}
